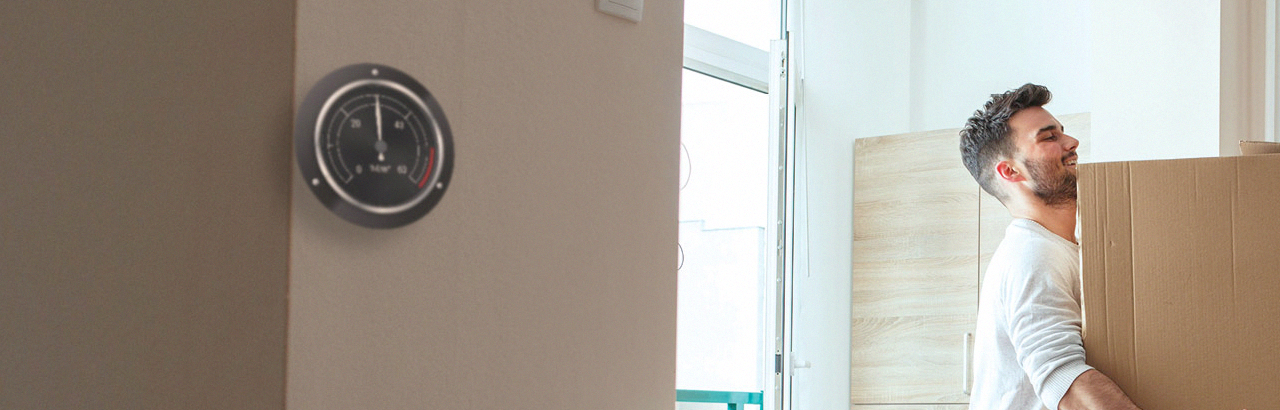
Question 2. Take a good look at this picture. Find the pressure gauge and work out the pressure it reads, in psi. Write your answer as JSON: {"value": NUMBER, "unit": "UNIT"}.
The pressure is {"value": 30, "unit": "psi"}
